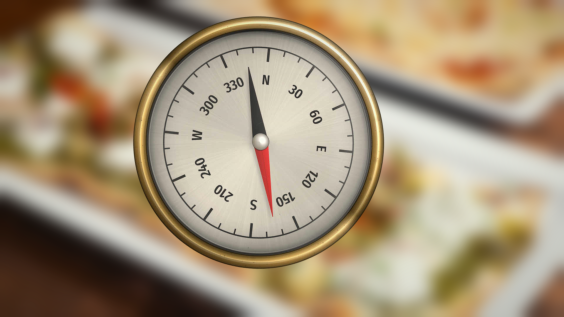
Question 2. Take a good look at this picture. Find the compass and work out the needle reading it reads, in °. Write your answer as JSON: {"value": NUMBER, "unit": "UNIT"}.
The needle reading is {"value": 165, "unit": "°"}
